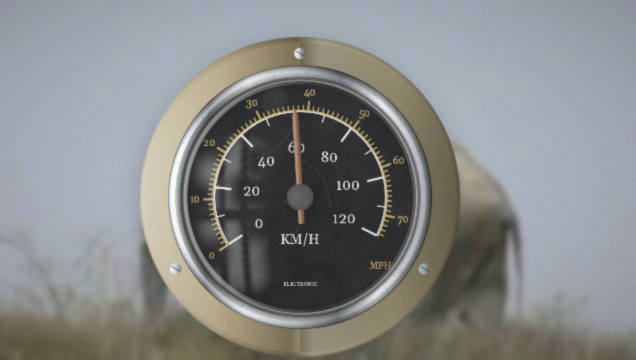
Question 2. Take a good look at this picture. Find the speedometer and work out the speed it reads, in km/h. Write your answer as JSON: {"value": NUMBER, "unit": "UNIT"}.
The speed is {"value": 60, "unit": "km/h"}
